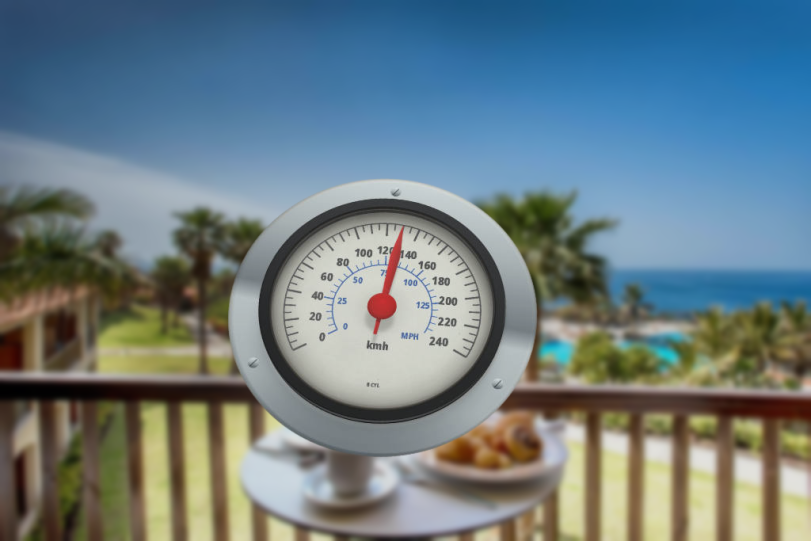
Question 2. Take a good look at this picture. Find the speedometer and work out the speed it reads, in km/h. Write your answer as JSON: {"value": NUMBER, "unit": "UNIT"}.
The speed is {"value": 130, "unit": "km/h"}
